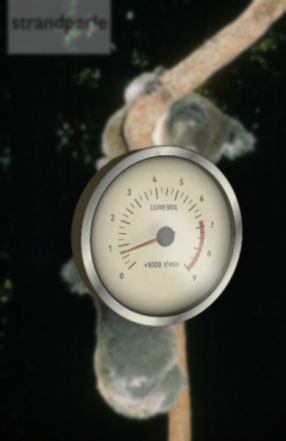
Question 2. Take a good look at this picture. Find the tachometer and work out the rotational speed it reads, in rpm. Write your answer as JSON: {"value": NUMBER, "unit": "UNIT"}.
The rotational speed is {"value": 750, "unit": "rpm"}
